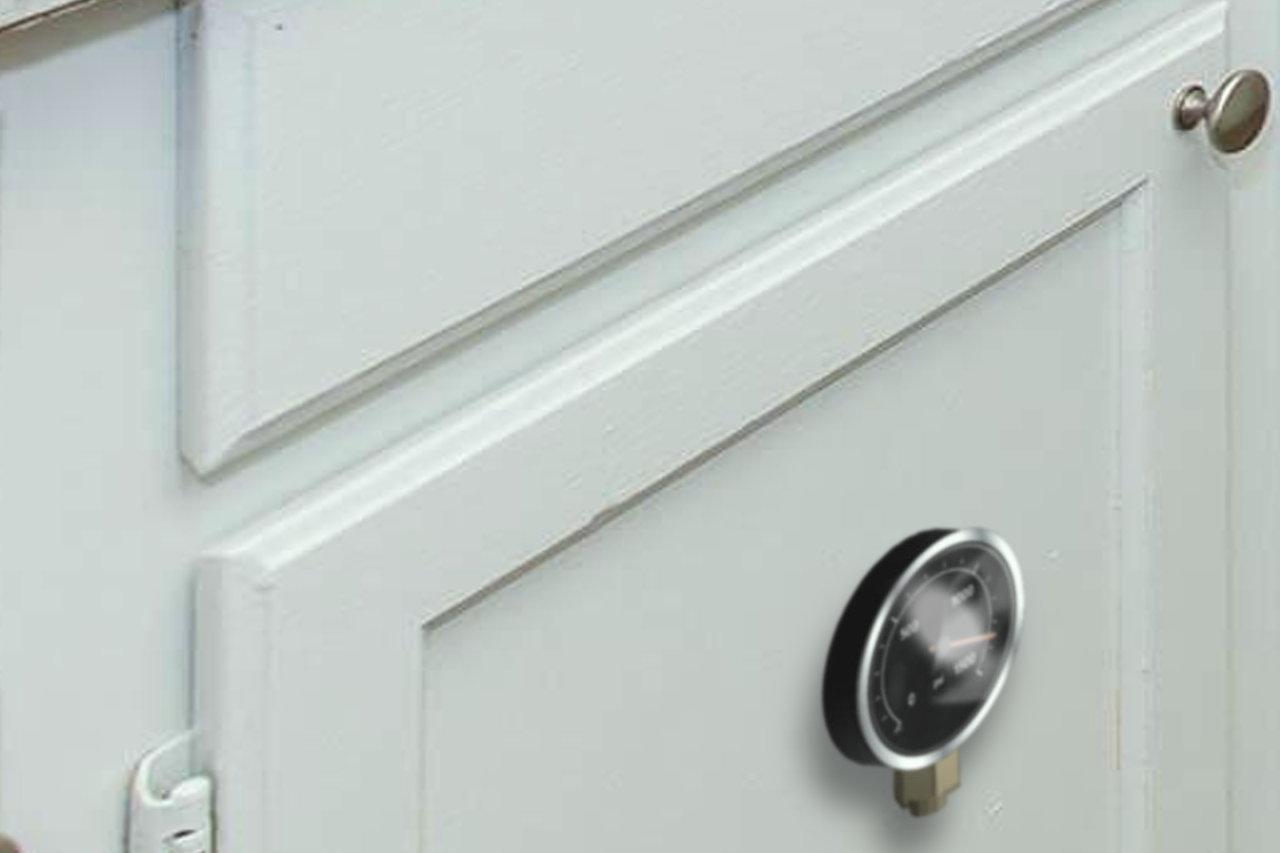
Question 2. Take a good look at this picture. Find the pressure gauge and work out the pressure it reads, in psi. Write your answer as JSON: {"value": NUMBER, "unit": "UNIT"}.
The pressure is {"value": 1350, "unit": "psi"}
